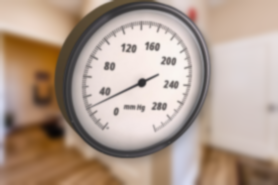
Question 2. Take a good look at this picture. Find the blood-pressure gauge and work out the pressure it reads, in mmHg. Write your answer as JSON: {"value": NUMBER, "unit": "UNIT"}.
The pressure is {"value": 30, "unit": "mmHg"}
